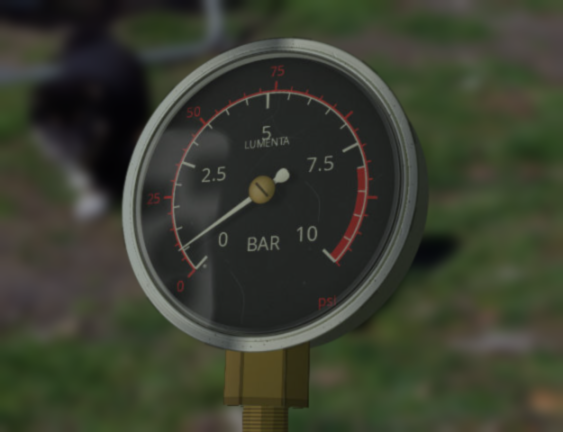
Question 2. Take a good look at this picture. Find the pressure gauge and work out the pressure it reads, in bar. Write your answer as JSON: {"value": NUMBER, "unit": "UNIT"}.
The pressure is {"value": 0.5, "unit": "bar"}
